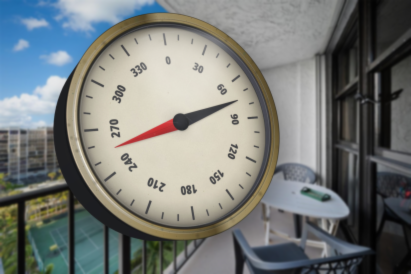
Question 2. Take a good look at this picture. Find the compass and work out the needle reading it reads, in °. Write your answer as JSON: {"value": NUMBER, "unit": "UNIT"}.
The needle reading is {"value": 255, "unit": "°"}
